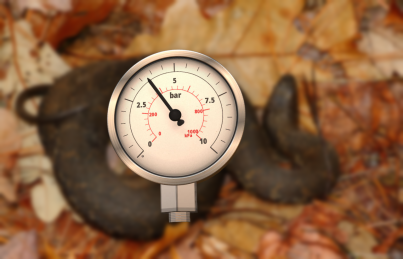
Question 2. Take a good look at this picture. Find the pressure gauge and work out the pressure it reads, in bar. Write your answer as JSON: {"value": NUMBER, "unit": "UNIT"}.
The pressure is {"value": 3.75, "unit": "bar"}
